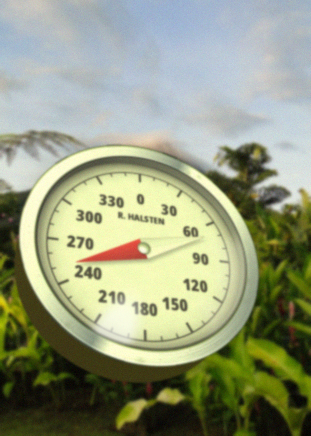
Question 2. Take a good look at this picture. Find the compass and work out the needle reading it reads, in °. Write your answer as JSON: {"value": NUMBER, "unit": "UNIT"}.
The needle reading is {"value": 250, "unit": "°"}
